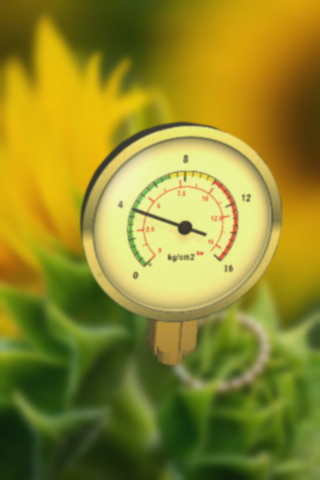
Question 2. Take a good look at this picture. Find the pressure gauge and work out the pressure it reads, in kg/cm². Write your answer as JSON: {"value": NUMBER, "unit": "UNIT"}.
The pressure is {"value": 4, "unit": "kg/cm²"}
